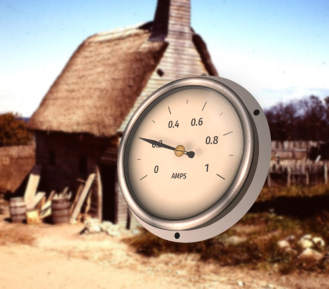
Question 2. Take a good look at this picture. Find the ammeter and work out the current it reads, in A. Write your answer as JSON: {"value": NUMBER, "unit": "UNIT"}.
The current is {"value": 0.2, "unit": "A"}
